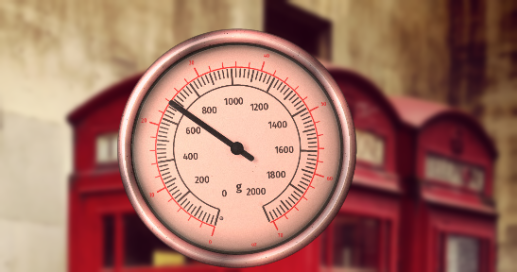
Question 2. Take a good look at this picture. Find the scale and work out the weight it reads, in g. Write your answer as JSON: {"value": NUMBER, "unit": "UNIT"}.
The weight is {"value": 680, "unit": "g"}
